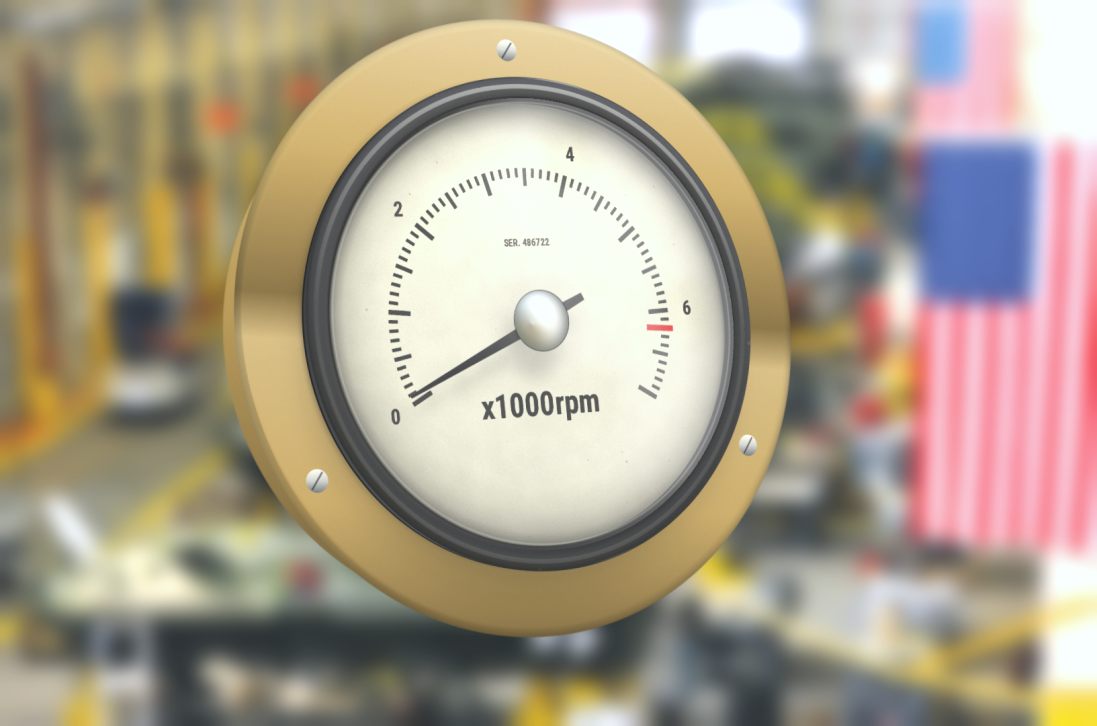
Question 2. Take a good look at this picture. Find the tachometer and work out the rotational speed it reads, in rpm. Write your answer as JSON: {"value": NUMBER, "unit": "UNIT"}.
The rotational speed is {"value": 100, "unit": "rpm"}
